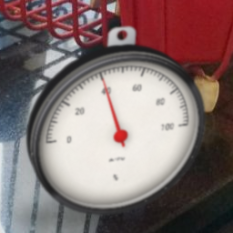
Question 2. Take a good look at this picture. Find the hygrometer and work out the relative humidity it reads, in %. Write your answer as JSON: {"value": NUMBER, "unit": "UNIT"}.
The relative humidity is {"value": 40, "unit": "%"}
